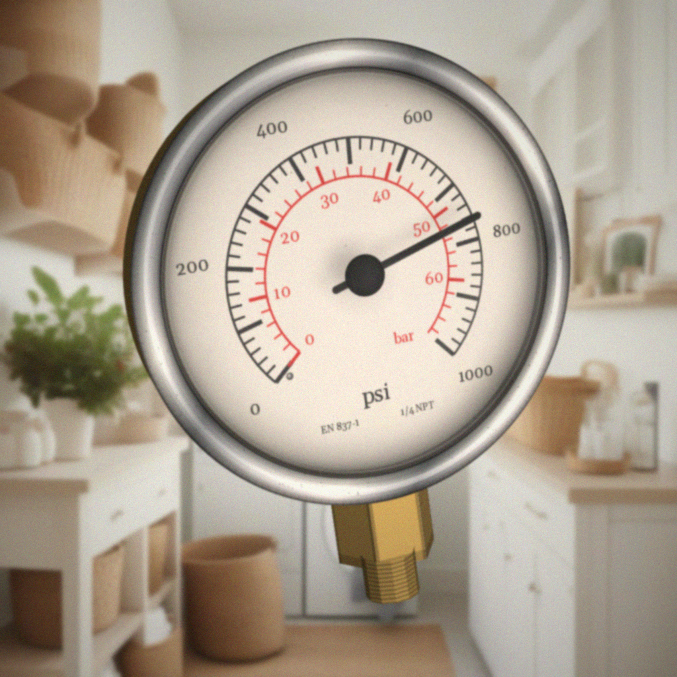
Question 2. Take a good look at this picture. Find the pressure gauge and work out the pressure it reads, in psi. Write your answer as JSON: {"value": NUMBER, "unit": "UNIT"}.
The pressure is {"value": 760, "unit": "psi"}
